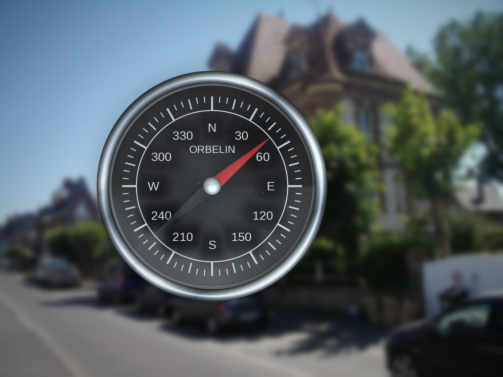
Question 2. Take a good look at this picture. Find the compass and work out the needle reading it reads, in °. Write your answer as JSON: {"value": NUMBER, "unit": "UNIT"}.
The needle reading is {"value": 50, "unit": "°"}
